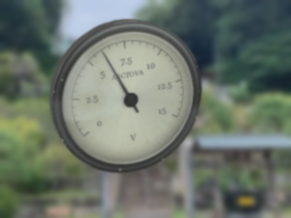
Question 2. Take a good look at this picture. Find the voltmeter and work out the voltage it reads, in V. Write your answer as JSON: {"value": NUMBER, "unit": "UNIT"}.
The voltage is {"value": 6, "unit": "V"}
